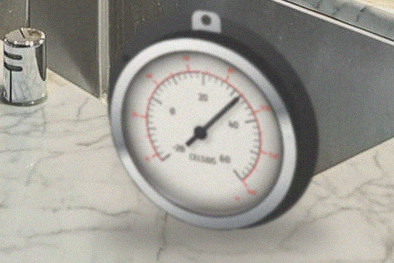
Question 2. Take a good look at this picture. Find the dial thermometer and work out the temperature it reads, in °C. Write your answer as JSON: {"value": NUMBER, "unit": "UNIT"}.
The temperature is {"value": 32, "unit": "°C"}
